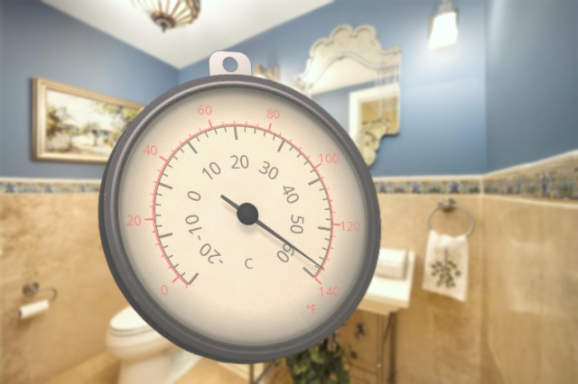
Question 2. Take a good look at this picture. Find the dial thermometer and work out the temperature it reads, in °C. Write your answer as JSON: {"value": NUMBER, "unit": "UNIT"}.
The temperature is {"value": 58, "unit": "°C"}
